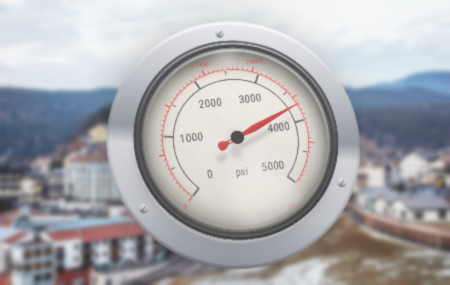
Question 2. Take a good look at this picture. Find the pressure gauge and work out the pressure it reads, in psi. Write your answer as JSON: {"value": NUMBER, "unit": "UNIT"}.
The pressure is {"value": 3750, "unit": "psi"}
